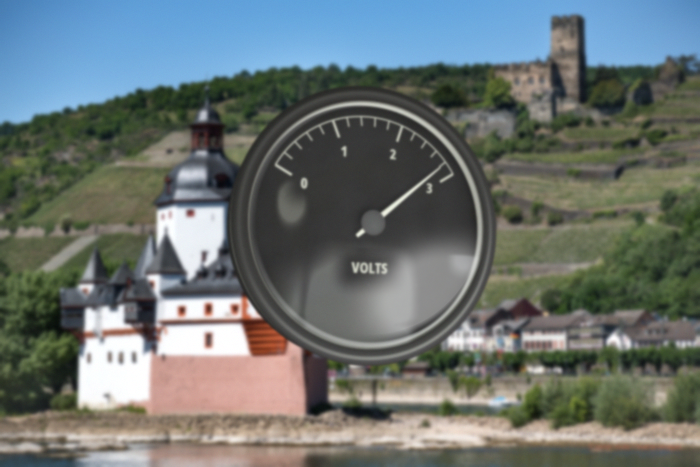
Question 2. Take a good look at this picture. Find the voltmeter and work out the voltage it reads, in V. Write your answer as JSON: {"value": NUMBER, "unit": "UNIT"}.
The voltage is {"value": 2.8, "unit": "V"}
